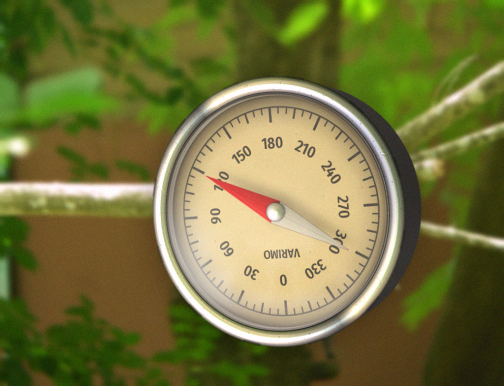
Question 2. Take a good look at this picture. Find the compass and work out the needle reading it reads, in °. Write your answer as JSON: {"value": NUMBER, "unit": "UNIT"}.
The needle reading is {"value": 120, "unit": "°"}
